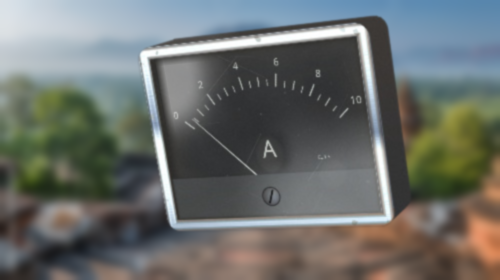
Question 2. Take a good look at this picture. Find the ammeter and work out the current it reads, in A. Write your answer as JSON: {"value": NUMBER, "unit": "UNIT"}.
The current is {"value": 0.5, "unit": "A"}
